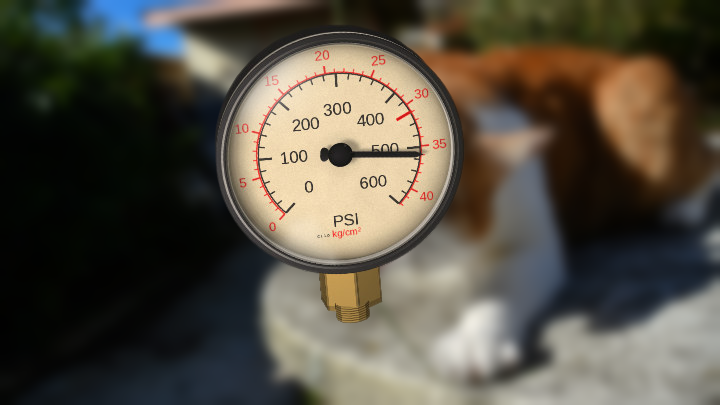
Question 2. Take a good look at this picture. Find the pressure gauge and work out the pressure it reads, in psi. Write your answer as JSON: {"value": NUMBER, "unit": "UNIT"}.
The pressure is {"value": 510, "unit": "psi"}
